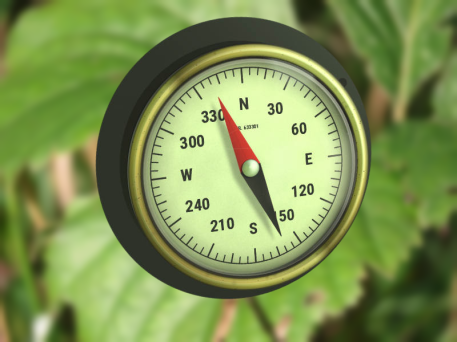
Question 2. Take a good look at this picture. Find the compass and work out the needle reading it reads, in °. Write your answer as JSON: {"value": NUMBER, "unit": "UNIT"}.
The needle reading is {"value": 340, "unit": "°"}
